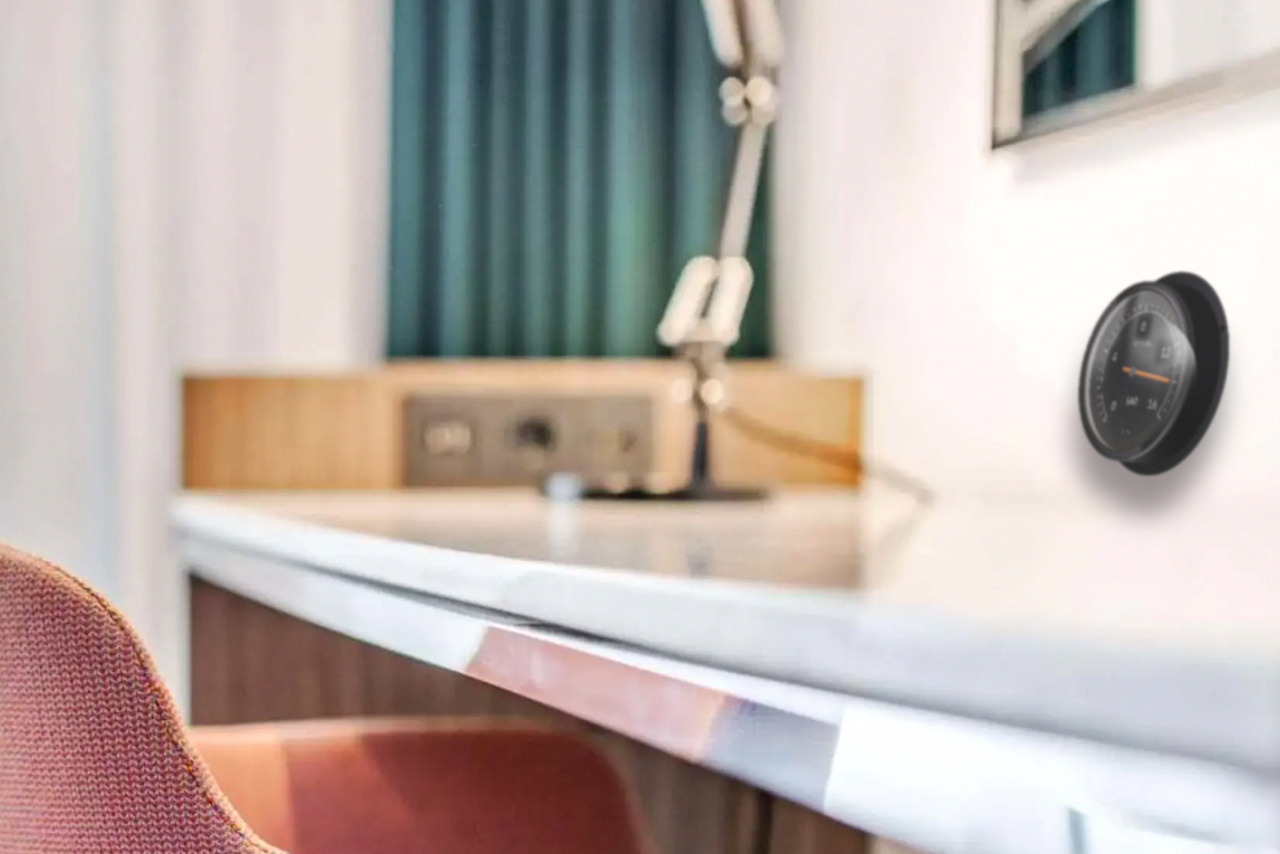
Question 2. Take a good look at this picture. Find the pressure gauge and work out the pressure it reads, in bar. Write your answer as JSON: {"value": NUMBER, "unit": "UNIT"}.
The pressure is {"value": 14, "unit": "bar"}
